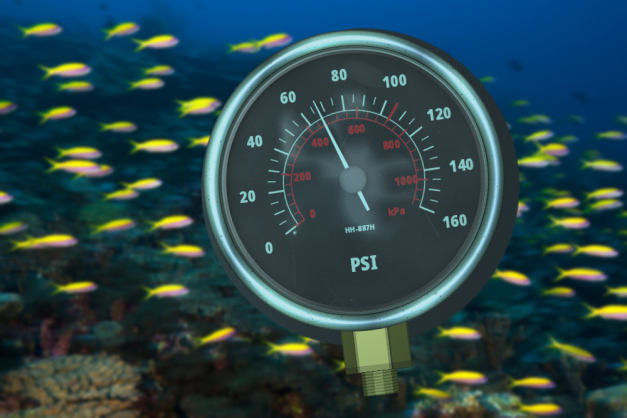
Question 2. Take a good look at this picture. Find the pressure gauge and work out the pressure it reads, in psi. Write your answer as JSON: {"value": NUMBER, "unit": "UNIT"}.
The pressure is {"value": 67.5, "unit": "psi"}
